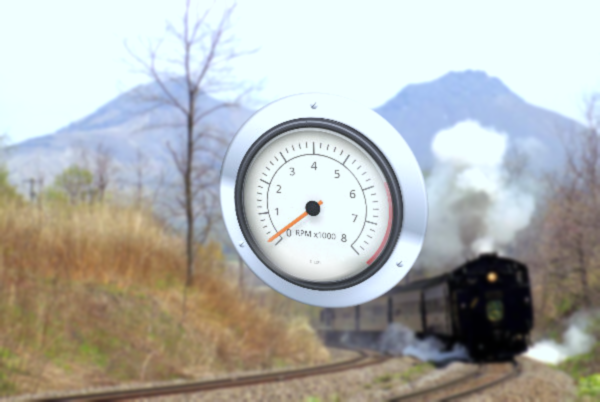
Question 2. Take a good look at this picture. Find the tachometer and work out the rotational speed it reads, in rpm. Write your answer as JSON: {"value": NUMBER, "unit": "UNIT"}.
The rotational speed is {"value": 200, "unit": "rpm"}
